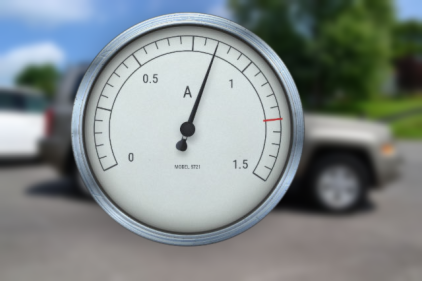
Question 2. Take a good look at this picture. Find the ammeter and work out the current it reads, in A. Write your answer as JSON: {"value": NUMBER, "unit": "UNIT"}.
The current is {"value": 0.85, "unit": "A"}
